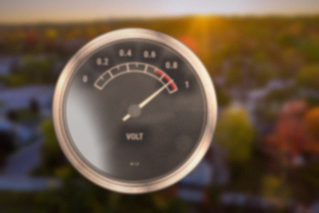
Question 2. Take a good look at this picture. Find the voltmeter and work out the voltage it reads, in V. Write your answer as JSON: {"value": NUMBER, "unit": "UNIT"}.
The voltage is {"value": 0.9, "unit": "V"}
